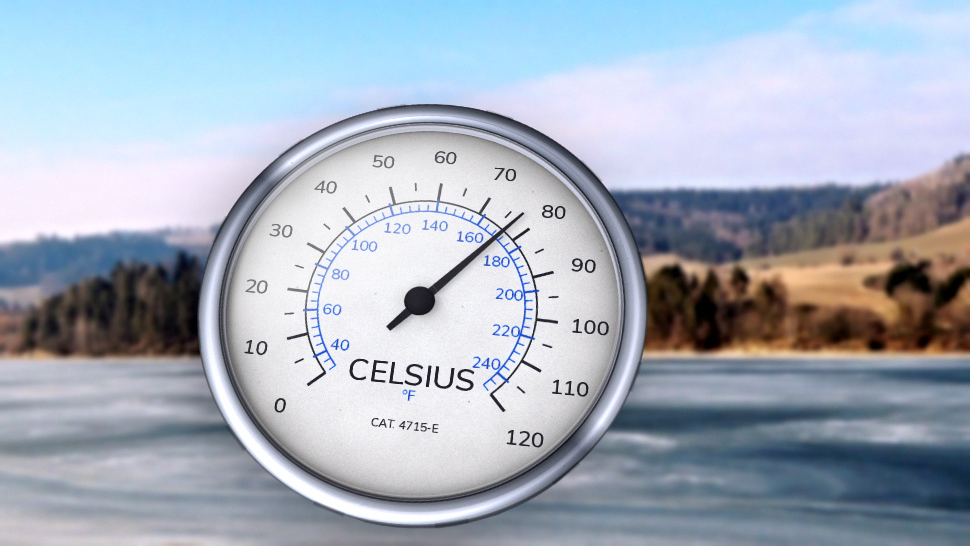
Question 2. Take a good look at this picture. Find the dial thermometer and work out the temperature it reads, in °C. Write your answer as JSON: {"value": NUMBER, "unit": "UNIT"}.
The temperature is {"value": 77.5, "unit": "°C"}
